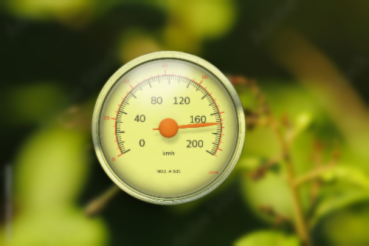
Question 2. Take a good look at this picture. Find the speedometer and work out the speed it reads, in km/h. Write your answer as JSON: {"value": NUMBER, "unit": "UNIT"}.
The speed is {"value": 170, "unit": "km/h"}
